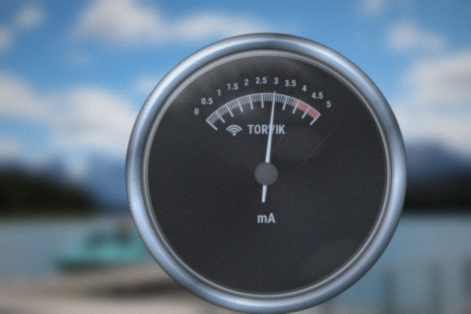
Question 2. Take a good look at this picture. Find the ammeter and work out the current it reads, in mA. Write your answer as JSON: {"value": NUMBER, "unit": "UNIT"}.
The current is {"value": 3, "unit": "mA"}
